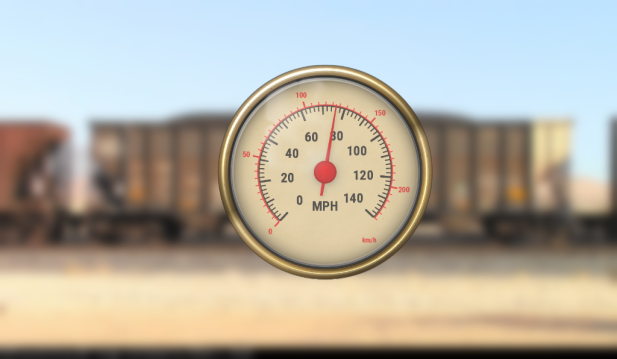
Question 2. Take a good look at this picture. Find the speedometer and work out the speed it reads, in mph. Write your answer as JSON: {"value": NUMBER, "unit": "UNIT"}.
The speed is {"value": 76, "unit": "mph"}
